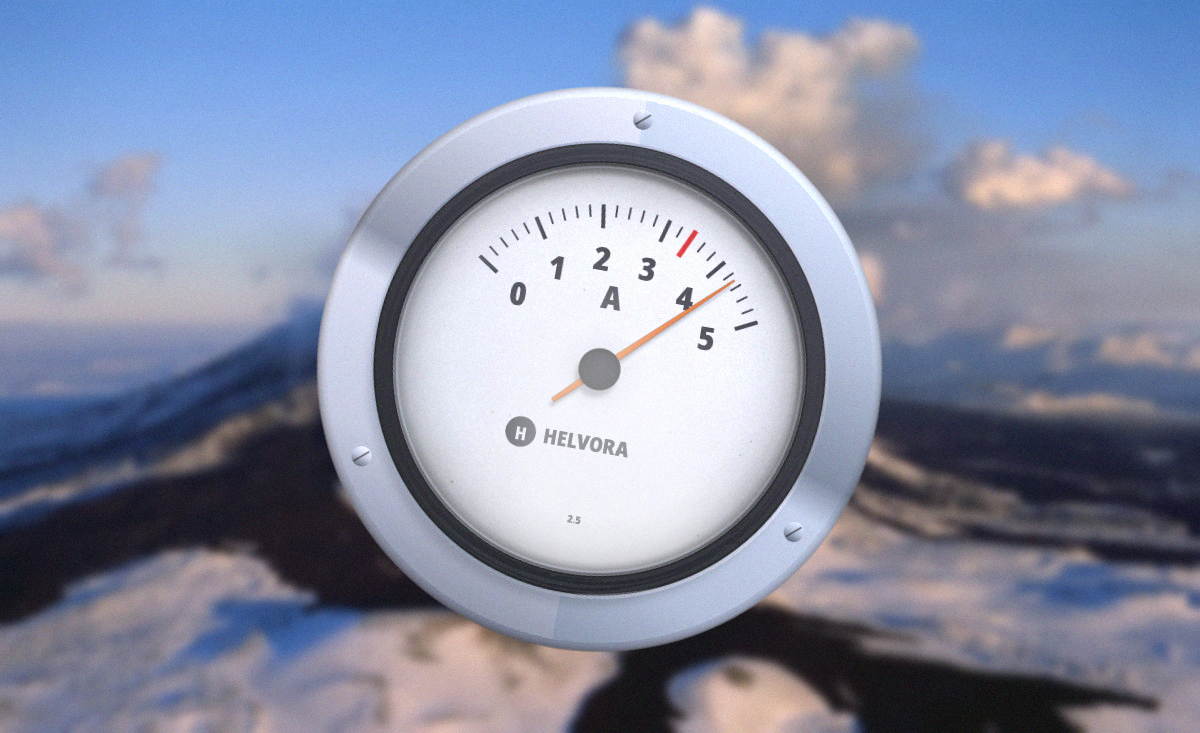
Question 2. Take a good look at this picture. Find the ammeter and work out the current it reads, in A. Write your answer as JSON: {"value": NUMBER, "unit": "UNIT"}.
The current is {"value": 4.3, "unit": "A"}
